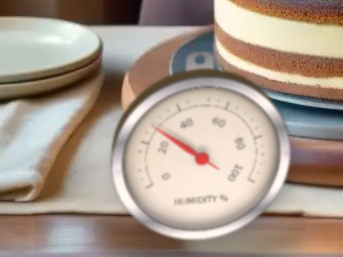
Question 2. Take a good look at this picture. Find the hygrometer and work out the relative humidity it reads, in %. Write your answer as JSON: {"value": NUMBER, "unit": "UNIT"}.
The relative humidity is {"value": 28, "unit": "%"}
